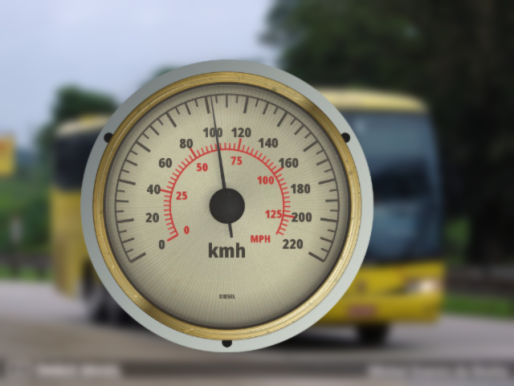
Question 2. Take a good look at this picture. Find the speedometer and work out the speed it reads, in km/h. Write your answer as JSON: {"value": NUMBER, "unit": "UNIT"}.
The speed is {"value": 102.5, "unit": "km/h"}
